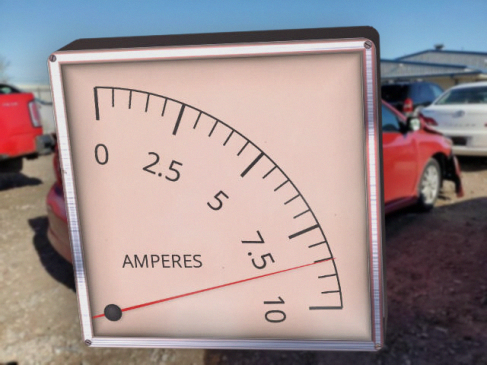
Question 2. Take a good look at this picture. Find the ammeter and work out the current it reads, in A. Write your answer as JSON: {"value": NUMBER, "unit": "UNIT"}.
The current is {"value": 8.5, "unit": "A"}
